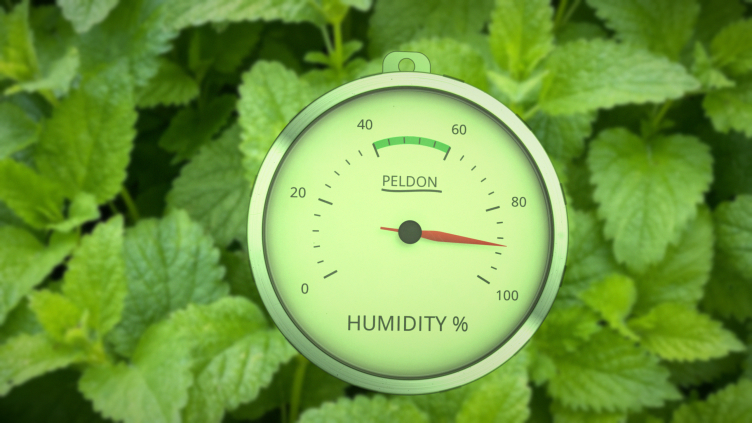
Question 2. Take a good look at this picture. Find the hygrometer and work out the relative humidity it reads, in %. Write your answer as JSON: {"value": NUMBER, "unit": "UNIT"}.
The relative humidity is {"value": 90, "unit": "%"}
